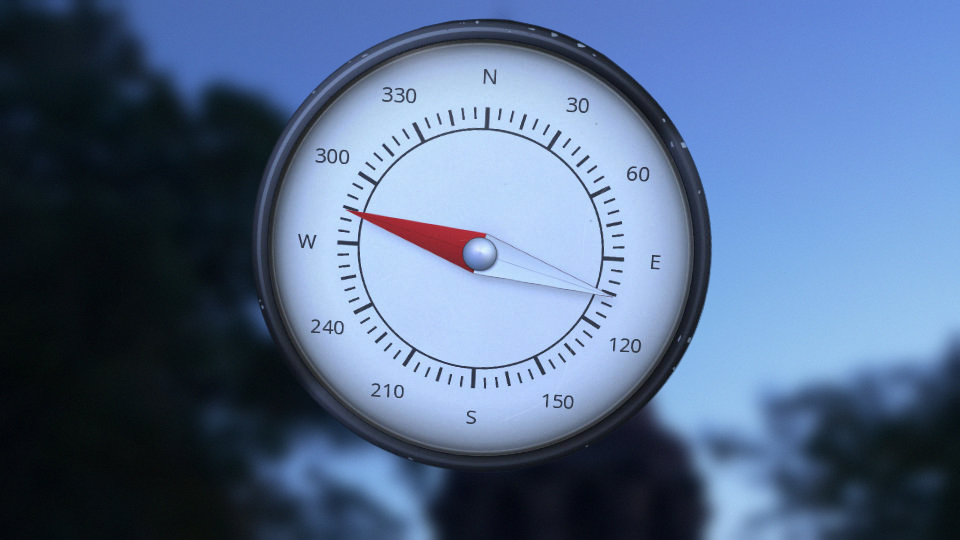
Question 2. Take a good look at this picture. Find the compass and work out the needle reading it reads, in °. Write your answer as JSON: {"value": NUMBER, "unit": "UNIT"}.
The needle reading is {"value": 285, "unit": "°"}
